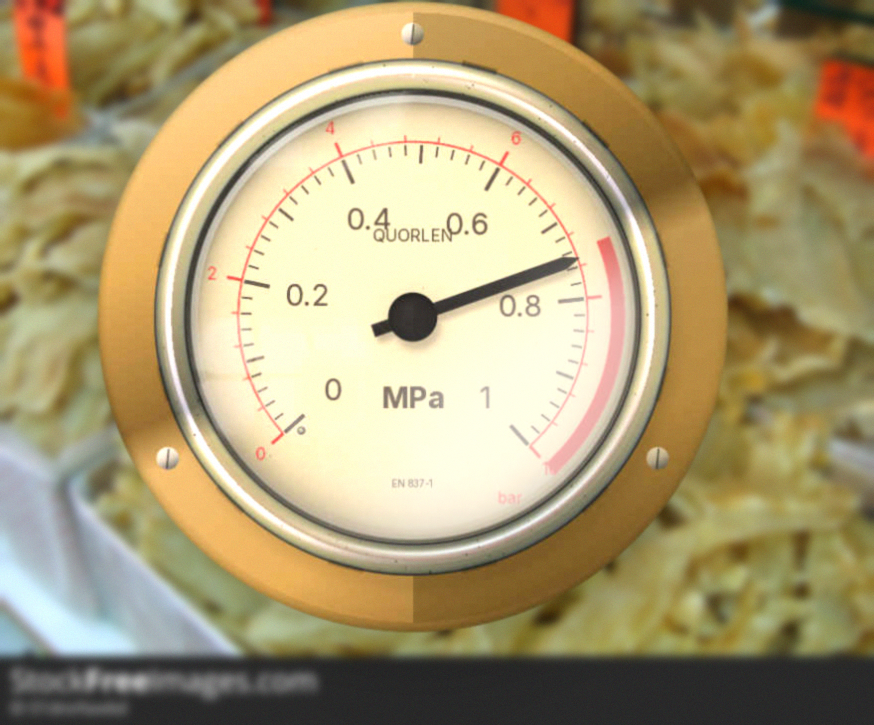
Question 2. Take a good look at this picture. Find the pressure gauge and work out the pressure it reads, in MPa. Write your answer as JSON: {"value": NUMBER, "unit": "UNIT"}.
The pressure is {"value": 0.75, "unit": "MPa"}
